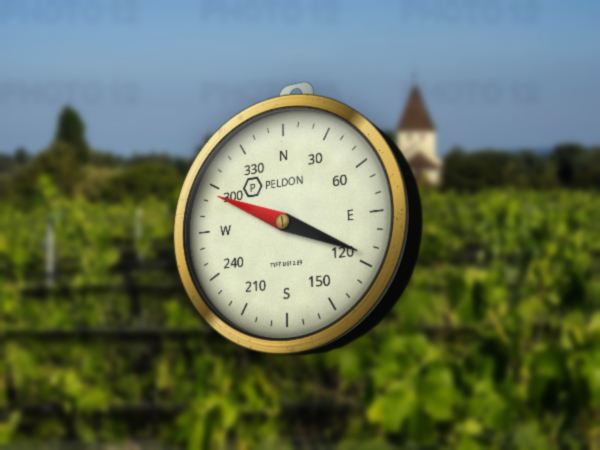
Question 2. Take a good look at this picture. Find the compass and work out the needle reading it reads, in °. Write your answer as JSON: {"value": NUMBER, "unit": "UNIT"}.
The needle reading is {"value": 295, "unit": "°"}
